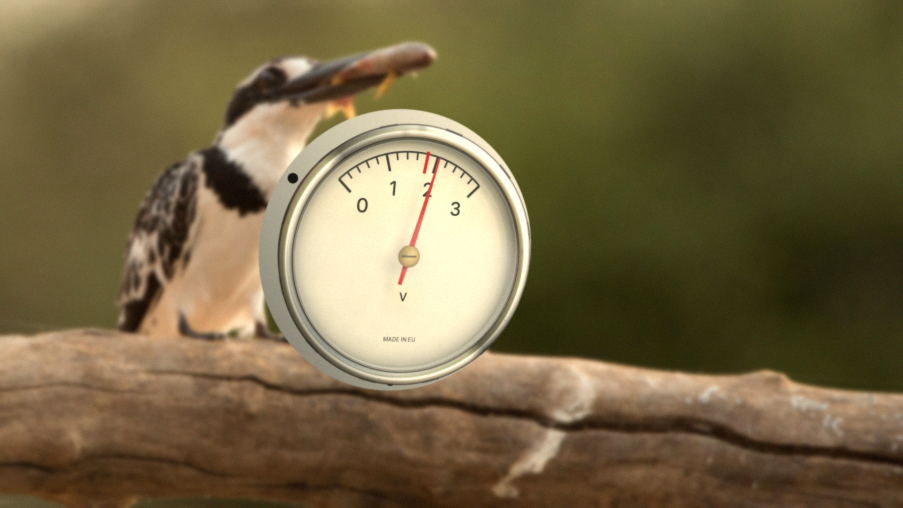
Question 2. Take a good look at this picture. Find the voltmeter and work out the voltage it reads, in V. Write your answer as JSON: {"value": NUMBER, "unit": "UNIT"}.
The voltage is {"value": 2, "unit": "V"}
